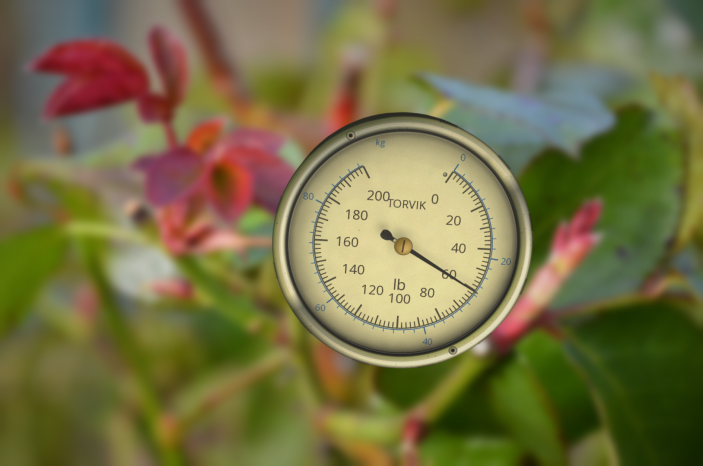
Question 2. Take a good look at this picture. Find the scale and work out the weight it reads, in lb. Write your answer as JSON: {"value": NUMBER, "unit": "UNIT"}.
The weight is {"value": 60, "unit": "lb"}
